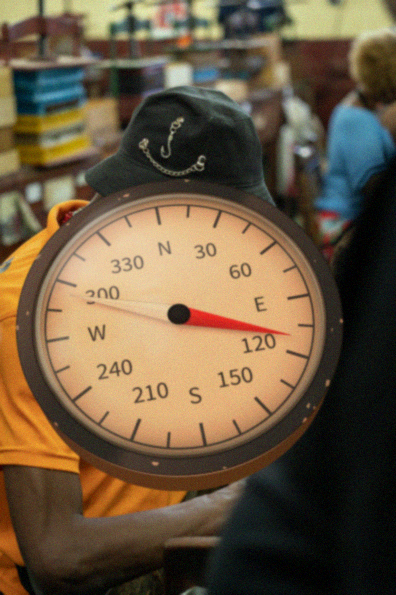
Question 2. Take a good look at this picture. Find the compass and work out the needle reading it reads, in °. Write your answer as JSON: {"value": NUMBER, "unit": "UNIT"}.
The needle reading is {"value": 112.5, "unit": "°"}
